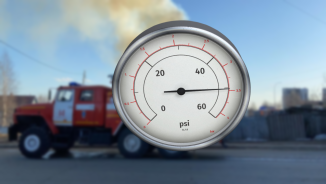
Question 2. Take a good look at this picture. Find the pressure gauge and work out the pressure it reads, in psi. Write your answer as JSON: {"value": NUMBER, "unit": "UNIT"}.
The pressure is {"value": 50, "unit": "psi"}
